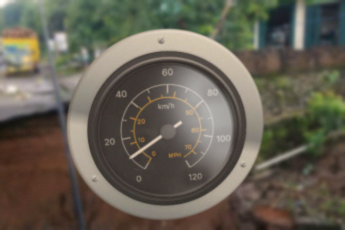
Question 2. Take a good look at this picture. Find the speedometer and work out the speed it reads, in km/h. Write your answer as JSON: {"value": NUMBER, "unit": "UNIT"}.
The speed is {"value": 10, "unit": "km/h"}
